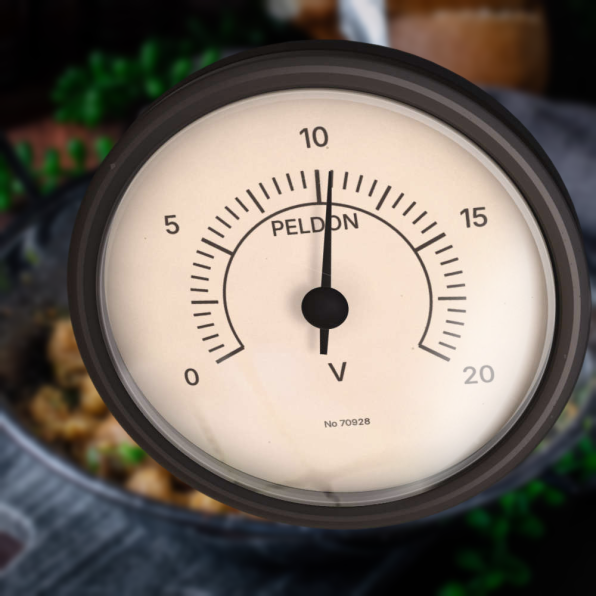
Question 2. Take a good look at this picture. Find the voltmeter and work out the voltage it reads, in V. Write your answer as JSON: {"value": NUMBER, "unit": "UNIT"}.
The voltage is {"value": 10.5, "unit": "V"}
